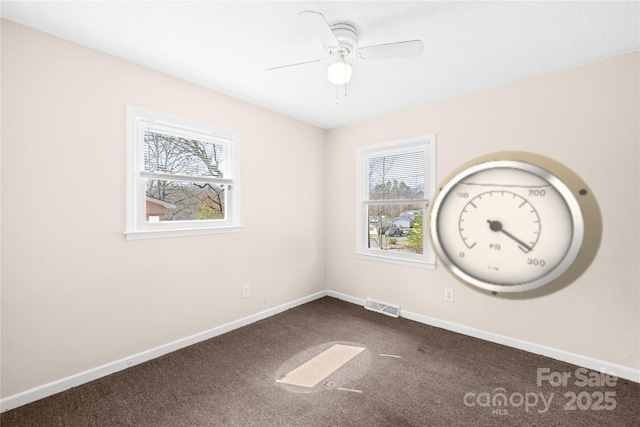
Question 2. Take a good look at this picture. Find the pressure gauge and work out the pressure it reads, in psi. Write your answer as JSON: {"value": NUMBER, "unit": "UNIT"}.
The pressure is {"value": 290, "unit": "psi"}
